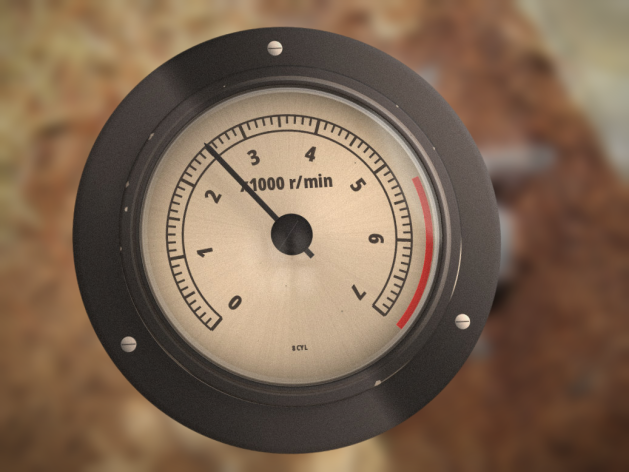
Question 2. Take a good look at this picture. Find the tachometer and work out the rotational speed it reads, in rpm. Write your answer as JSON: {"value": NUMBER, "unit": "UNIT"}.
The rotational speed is {"value": 2500, "unit": "rpm"}
